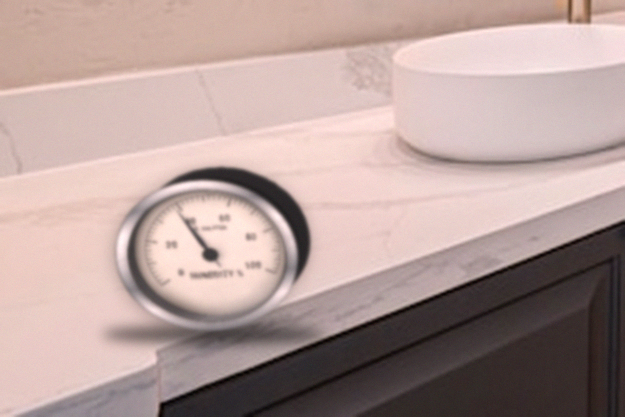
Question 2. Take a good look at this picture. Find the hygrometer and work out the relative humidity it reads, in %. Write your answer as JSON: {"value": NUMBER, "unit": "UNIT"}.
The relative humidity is {"value": 40, "unit": "%"}
